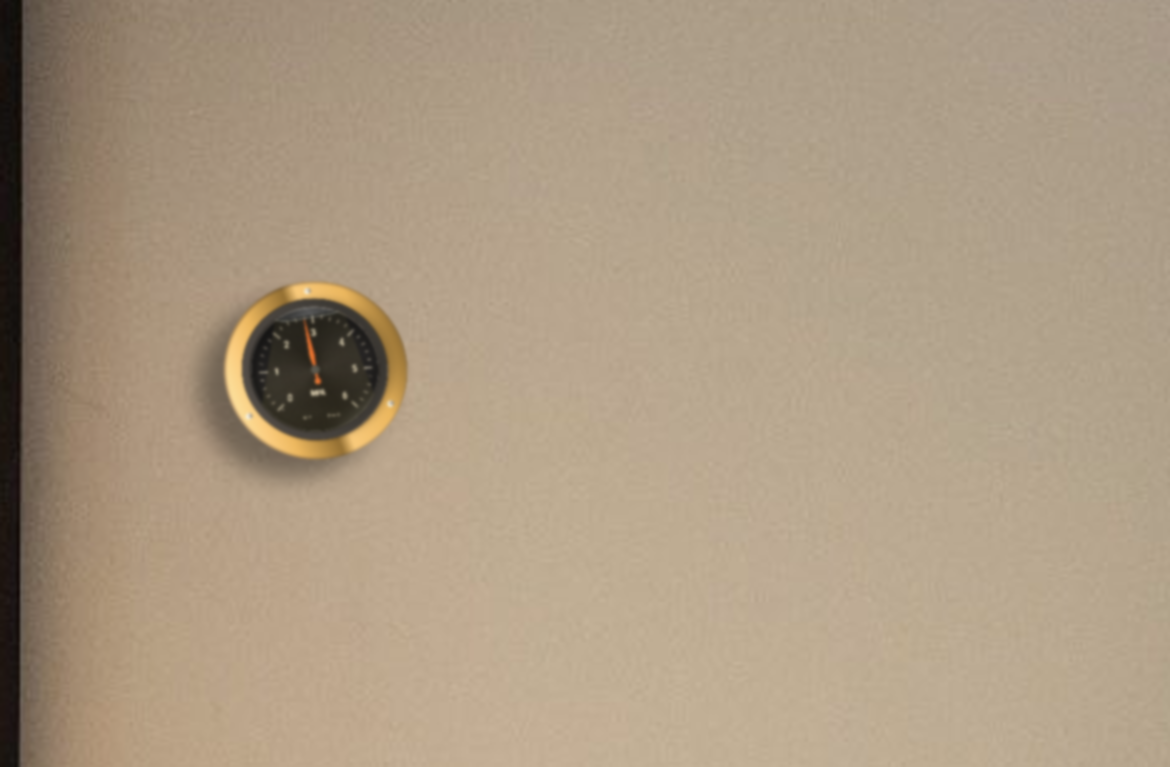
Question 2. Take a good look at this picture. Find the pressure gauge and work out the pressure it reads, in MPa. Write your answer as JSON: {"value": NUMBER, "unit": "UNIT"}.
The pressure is {"value": 2.8, "unit": "MPa"}
